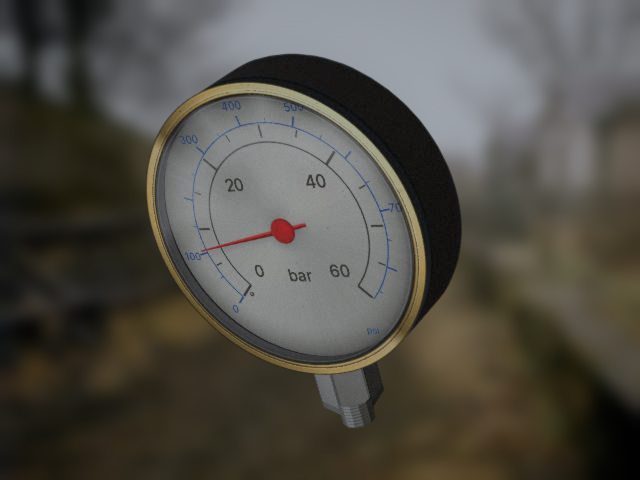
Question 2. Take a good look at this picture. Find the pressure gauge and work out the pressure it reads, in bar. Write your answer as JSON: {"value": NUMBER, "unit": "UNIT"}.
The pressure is {"value": 7.5, "unit": "bar"}
